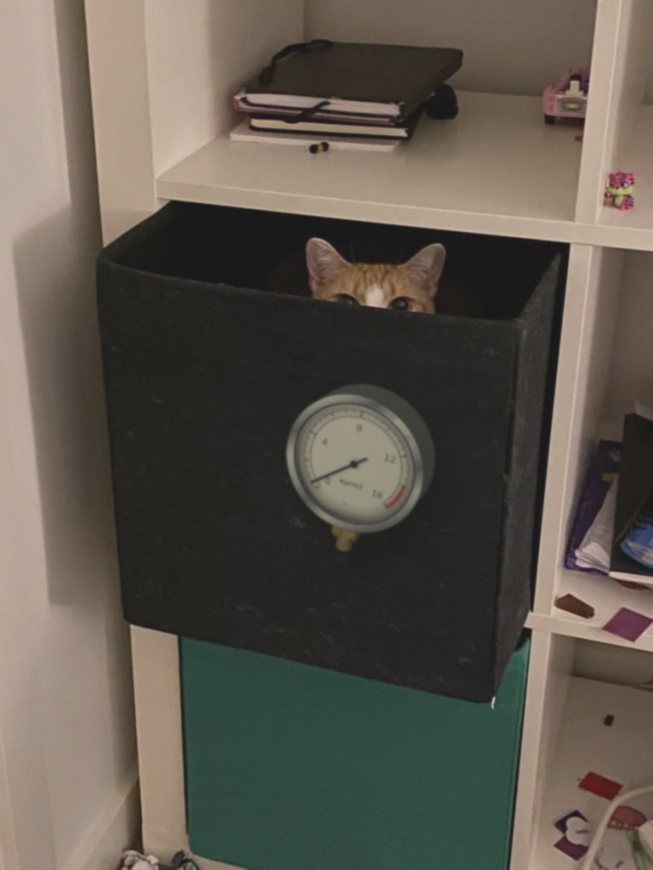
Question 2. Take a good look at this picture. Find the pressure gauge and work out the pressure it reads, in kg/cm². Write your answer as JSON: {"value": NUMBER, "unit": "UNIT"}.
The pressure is {"value": 0.5, "unit": "kg/cm²"}
